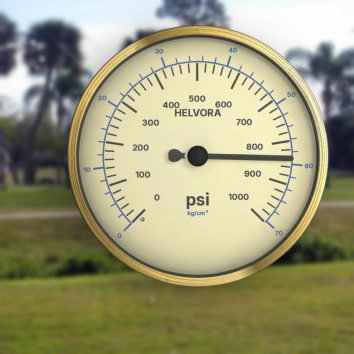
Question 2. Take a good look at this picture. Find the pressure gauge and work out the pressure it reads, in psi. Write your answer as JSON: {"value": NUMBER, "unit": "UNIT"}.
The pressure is {"value": 840, "unit": "psi"}
